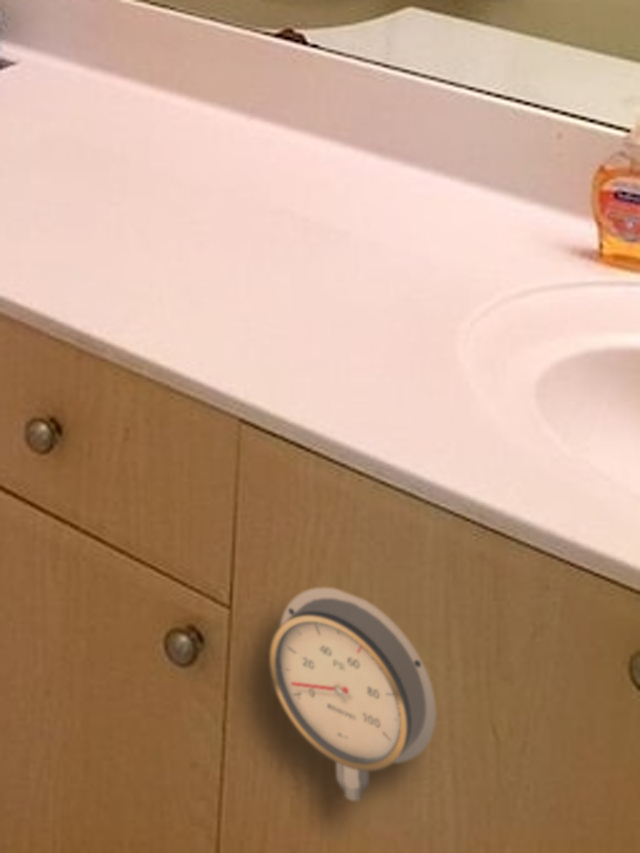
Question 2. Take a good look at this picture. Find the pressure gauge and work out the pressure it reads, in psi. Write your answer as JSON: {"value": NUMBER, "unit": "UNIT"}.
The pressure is {"value": 5, "unit": "psi"}
